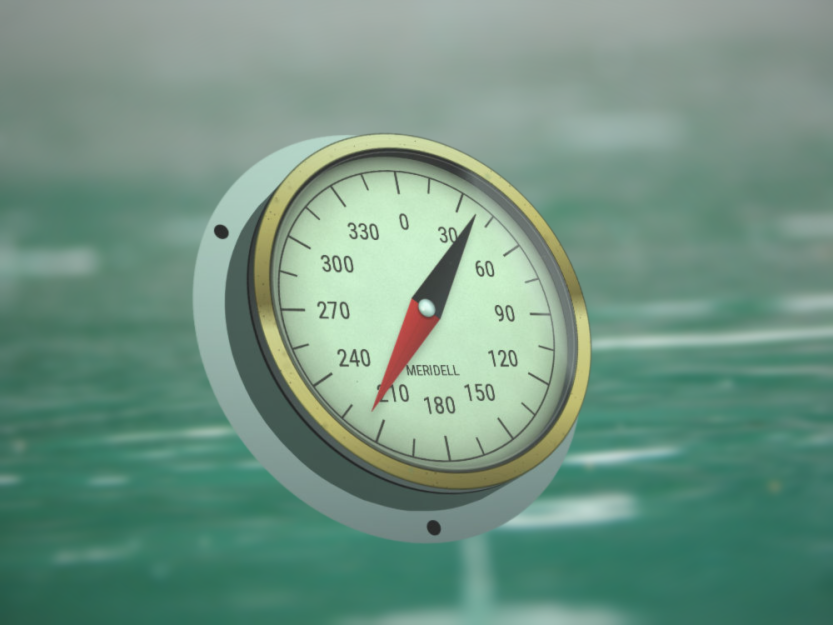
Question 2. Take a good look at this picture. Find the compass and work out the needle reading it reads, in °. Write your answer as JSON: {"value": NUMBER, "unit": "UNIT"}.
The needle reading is {"value": 217.5, "unit": "°"}
